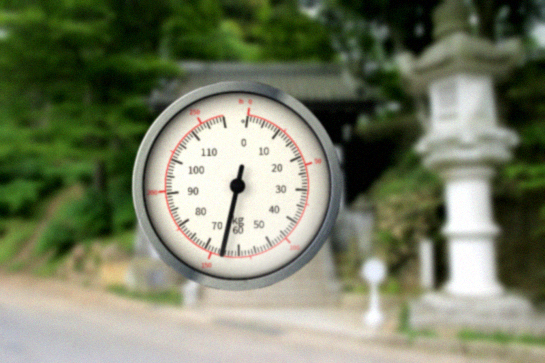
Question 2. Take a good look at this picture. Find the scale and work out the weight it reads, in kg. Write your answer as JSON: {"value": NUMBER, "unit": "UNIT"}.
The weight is {"value": 65, "unit": "kg"}
